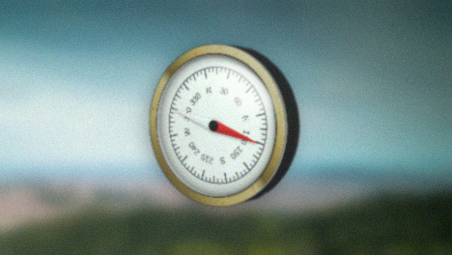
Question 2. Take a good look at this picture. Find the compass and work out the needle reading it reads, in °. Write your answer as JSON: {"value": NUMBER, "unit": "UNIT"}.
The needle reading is {"value": 120, "unit": "°"}
